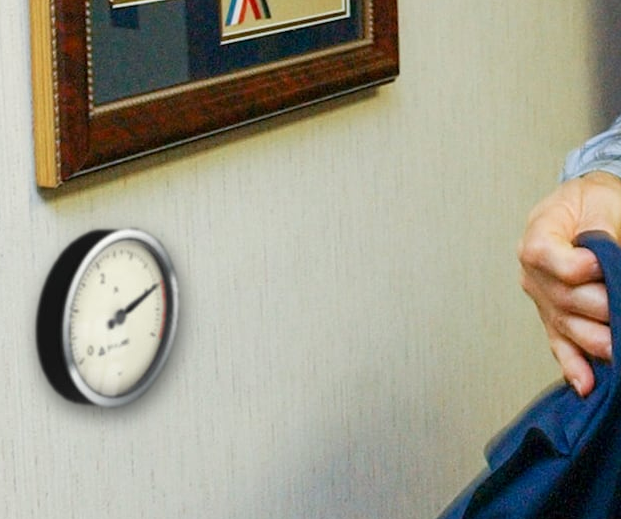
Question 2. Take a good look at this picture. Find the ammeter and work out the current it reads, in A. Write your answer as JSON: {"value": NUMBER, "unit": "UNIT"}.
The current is {"value": 4, "unit": "A"}
